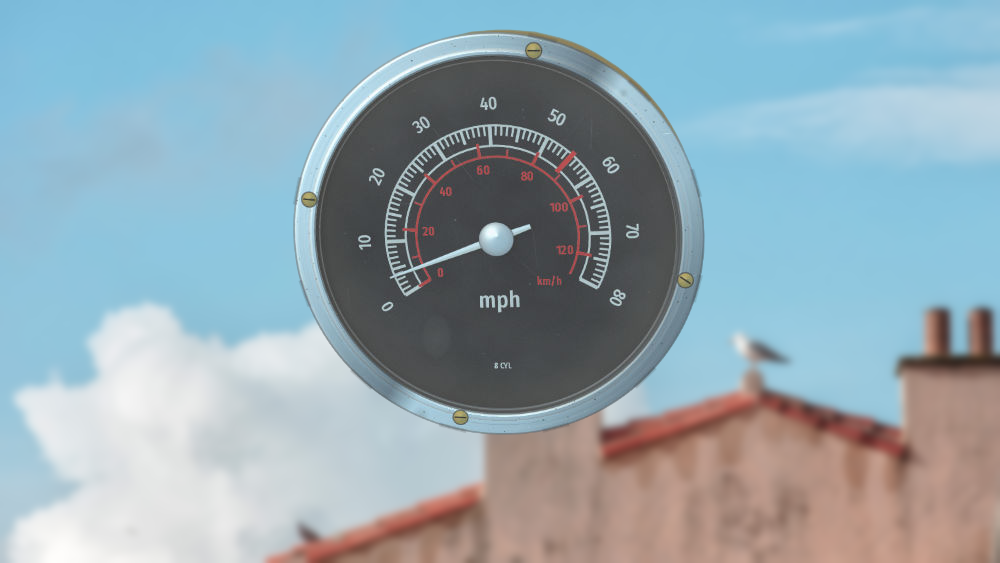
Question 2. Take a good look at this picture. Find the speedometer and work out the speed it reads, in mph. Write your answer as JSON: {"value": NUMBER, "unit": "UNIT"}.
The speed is {"value": 4, "unit": "mph"}
